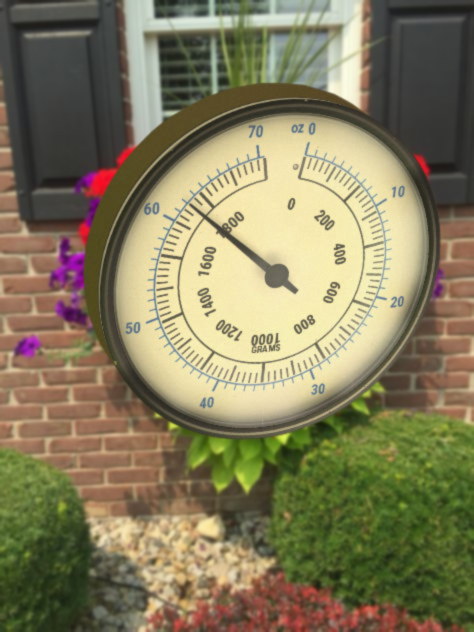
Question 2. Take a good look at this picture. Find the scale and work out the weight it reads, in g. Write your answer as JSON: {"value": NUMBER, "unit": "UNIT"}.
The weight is {"value": 1760, "unit": "g"}
